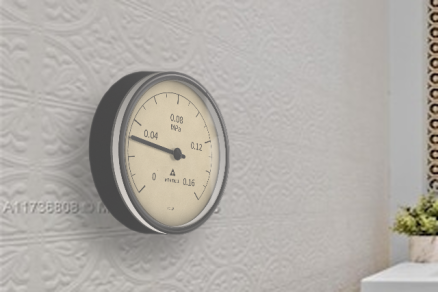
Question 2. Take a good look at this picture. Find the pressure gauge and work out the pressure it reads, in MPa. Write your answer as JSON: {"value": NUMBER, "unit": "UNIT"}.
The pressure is {"value": 0.03, "unit": "MPa"}
